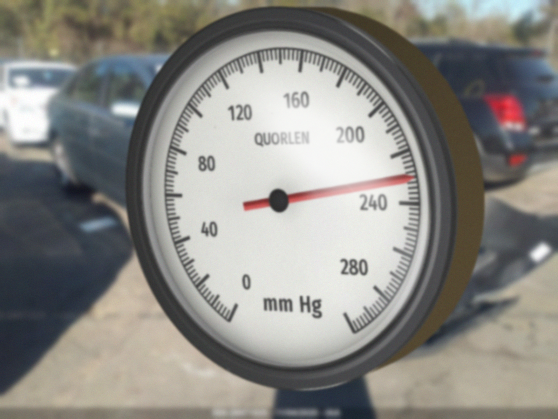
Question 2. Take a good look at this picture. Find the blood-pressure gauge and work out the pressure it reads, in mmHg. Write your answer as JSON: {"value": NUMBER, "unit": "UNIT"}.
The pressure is {"value": 230, "unit": "mmHg"}
